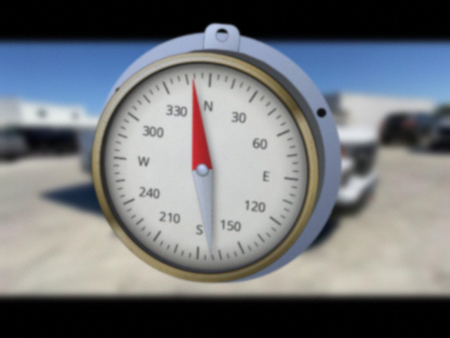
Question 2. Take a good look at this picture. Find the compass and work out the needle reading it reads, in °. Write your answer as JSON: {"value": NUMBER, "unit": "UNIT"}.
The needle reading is {"value": 350, "unit": "°"}
